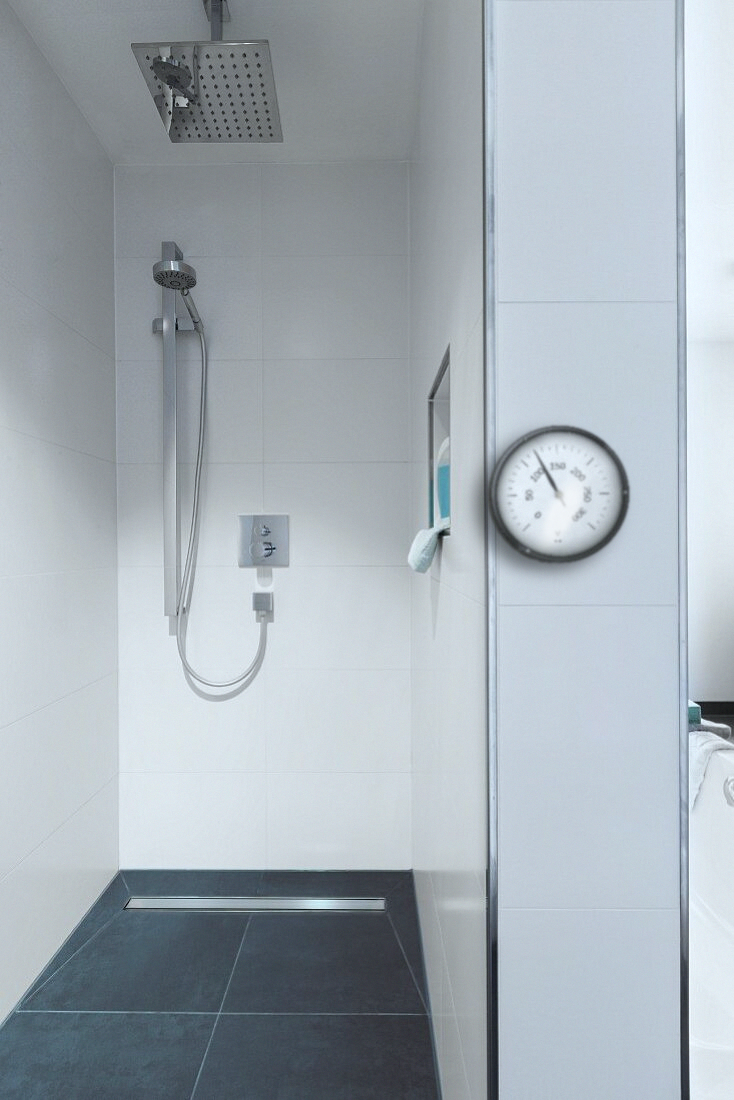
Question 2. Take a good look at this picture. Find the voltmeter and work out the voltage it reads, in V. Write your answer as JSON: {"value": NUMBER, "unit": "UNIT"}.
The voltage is {"value": 120, "unit": "V"}
